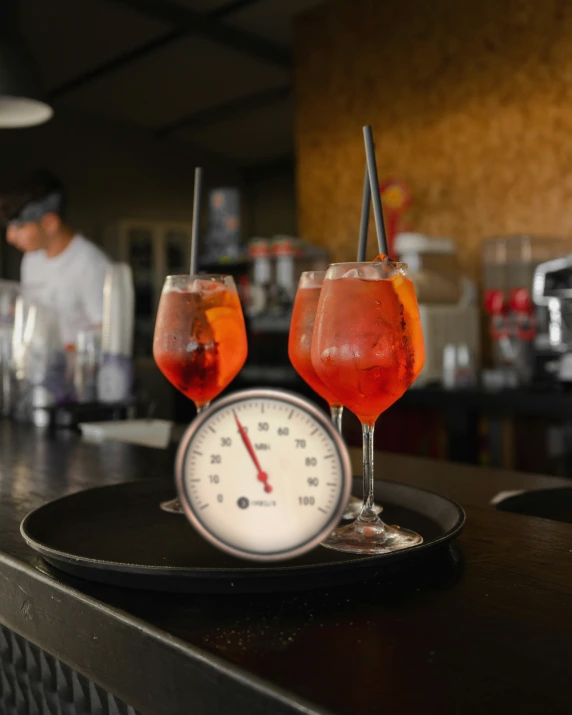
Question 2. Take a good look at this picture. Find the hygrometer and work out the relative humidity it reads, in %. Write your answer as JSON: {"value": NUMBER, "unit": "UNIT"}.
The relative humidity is {"value": 40, "unit": "%"}
